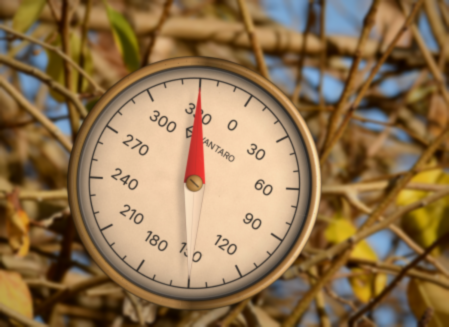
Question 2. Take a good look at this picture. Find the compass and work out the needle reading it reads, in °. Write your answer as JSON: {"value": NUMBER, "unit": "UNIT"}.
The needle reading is {"value": 330, "unit": "°"}
